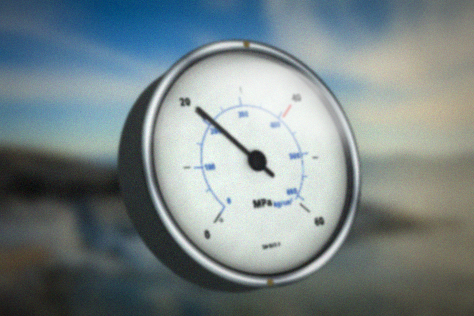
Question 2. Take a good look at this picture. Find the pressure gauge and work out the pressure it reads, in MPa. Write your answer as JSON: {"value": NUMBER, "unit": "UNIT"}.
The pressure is {"value": 20, "unit": "MPa"}
